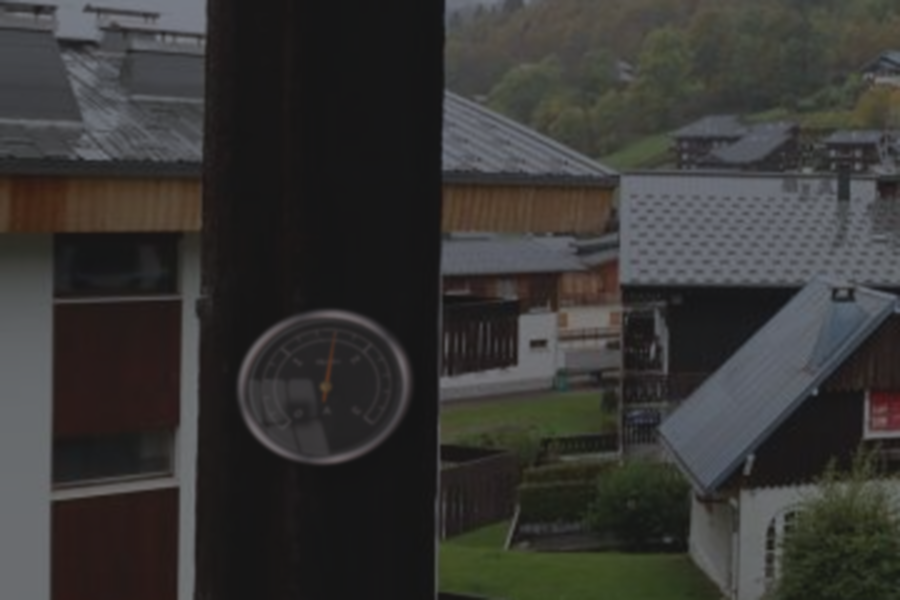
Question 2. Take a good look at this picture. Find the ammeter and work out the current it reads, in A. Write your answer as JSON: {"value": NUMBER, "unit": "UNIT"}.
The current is {"value": 1.6, "unit": "A"}
